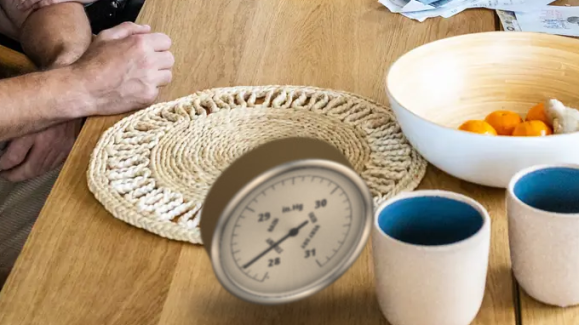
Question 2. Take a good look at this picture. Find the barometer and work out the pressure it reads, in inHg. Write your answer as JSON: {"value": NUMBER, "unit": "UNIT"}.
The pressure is {"value": 28.3, "unit": "inHg"}
